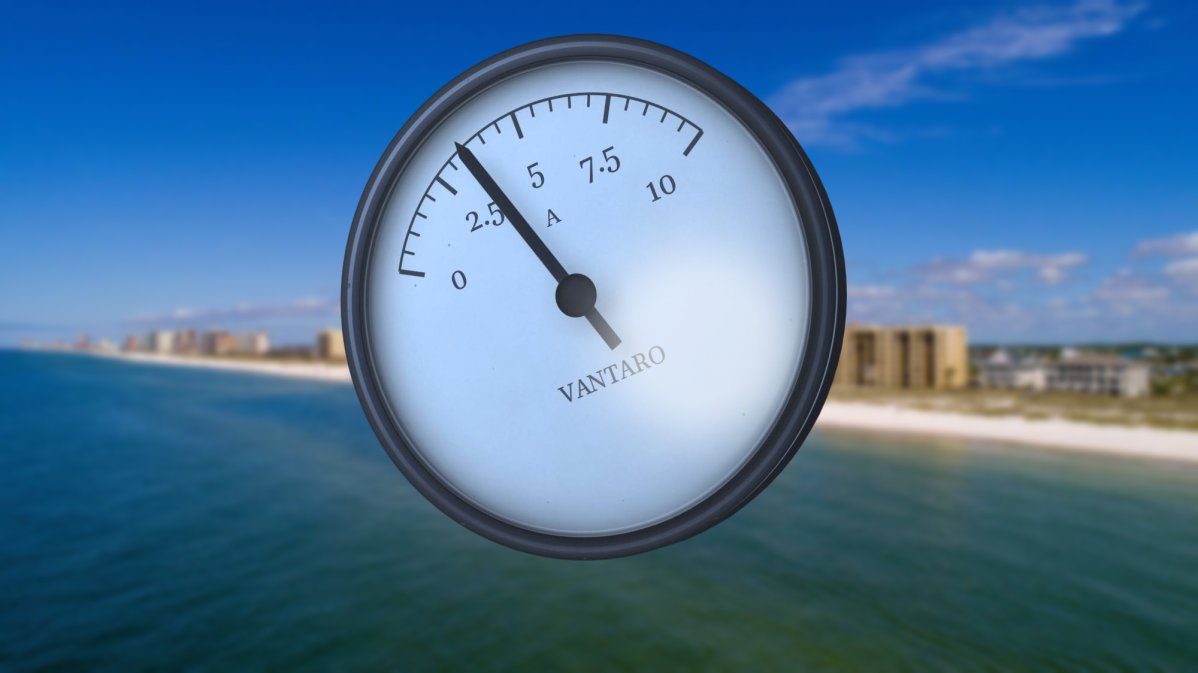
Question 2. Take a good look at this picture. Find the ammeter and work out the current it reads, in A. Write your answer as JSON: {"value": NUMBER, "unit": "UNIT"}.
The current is {"value": 3.5, "unit": "A"}
